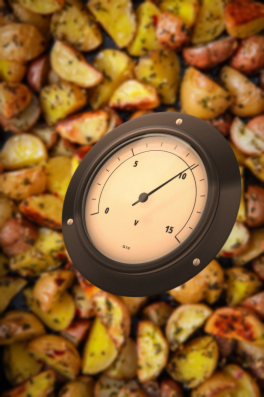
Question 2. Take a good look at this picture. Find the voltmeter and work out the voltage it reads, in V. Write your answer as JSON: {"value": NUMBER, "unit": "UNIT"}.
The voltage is {"value": 10, "unit": "V"}
